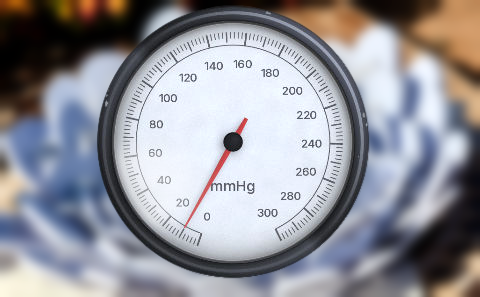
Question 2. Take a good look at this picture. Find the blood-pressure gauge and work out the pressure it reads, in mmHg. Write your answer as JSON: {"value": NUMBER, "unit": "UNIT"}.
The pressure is {"value": 10, "unit": "mmHg"}
